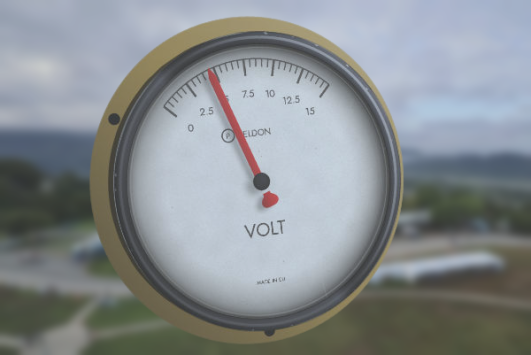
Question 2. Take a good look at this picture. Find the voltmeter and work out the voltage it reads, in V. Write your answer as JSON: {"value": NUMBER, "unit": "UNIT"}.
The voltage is {"value": 4.5, "unit": "V"}
